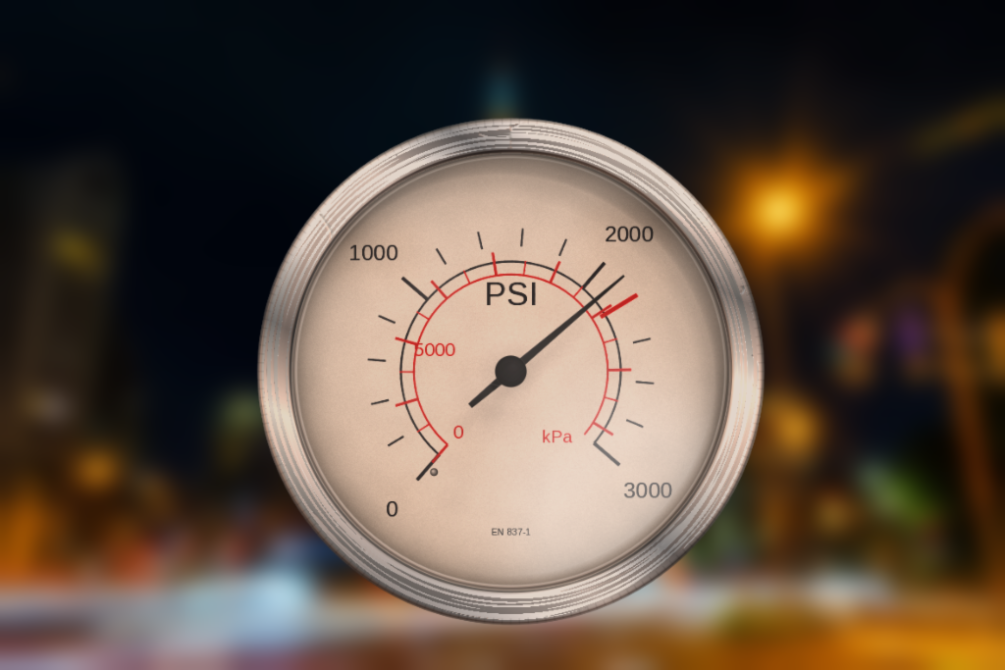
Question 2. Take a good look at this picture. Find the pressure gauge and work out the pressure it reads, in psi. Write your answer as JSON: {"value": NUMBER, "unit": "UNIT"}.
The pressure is {"value": 2100, "unit": "psi"}
